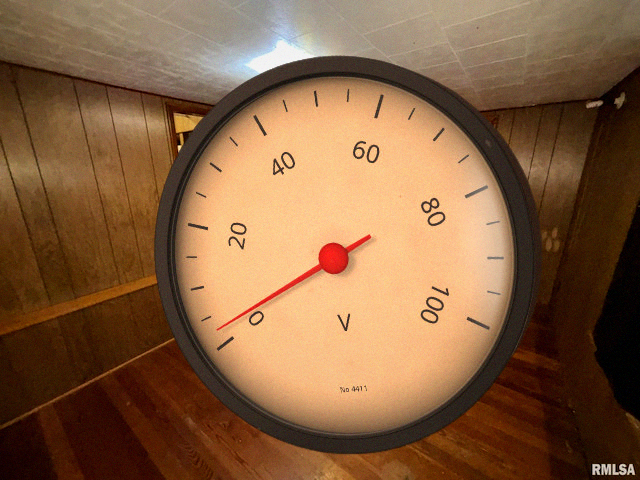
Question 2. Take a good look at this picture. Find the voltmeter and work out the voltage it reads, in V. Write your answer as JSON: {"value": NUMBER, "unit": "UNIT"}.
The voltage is {"value": 2.5, "unit": "V"}
